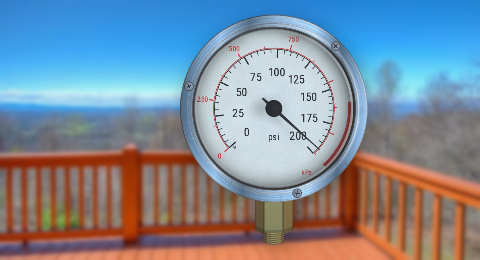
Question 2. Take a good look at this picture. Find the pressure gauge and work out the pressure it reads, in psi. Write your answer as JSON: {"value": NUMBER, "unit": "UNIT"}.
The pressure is {"value": 195, "unit": "psi"}
